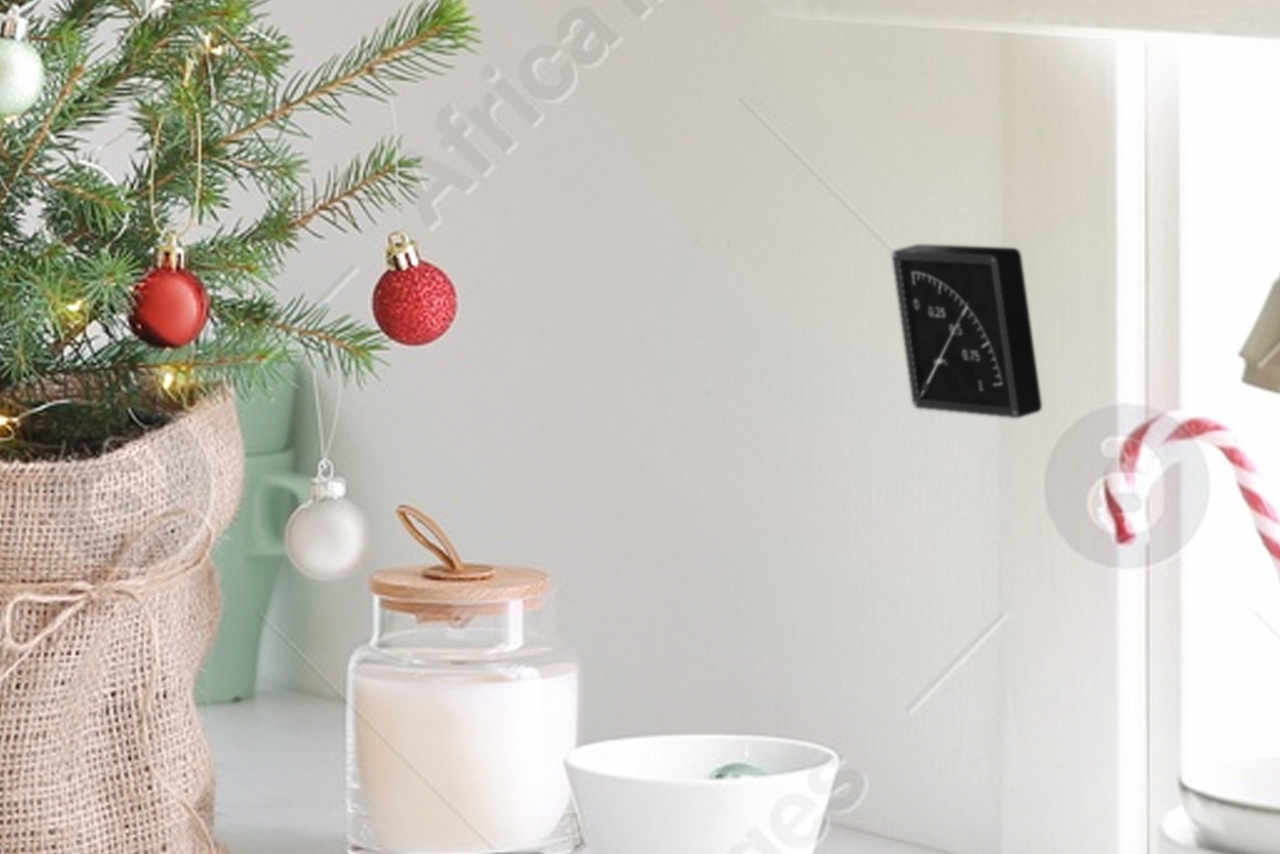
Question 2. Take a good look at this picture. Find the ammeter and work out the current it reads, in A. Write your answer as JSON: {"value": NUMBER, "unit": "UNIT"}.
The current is {"value": 0.5, "unit": "A"}
